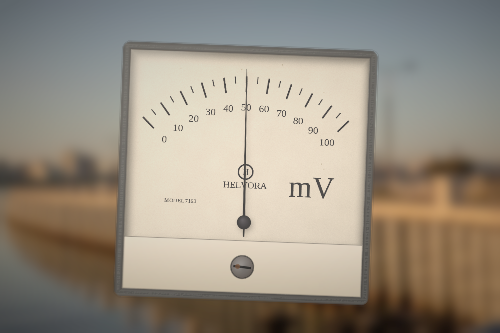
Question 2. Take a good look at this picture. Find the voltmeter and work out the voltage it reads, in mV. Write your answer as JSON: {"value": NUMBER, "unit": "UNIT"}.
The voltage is {"value": 50, "unit": "mV"}
